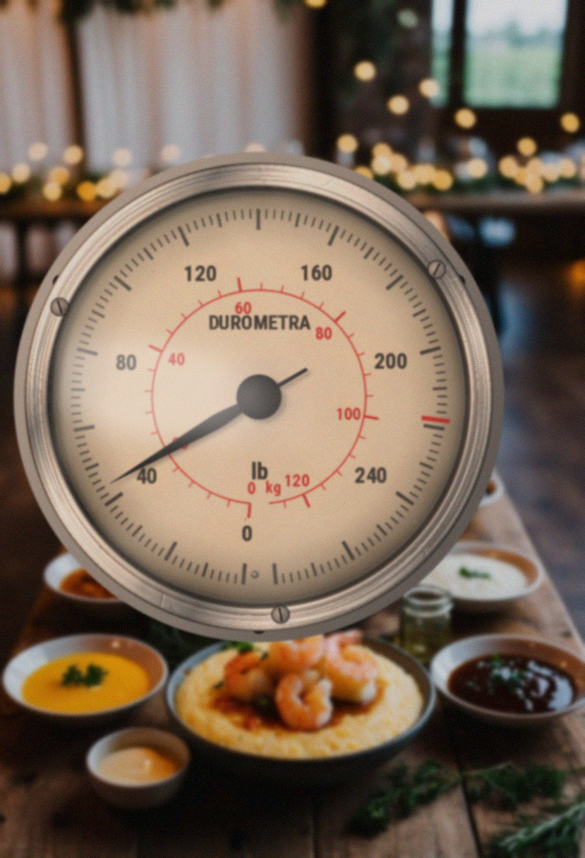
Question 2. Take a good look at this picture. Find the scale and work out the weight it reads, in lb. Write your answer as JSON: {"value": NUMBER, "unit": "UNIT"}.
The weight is {"value": 44, "unit": "lb"}
